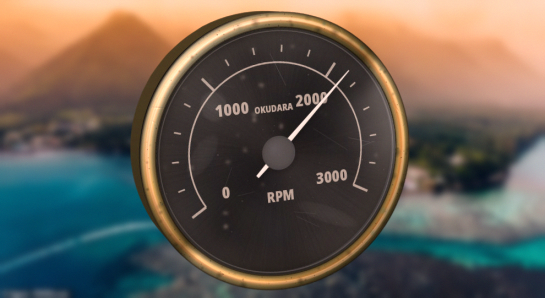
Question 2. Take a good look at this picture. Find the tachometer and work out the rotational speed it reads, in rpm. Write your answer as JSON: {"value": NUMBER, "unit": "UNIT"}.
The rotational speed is {"value": 2100, "unit": "rpm"}
